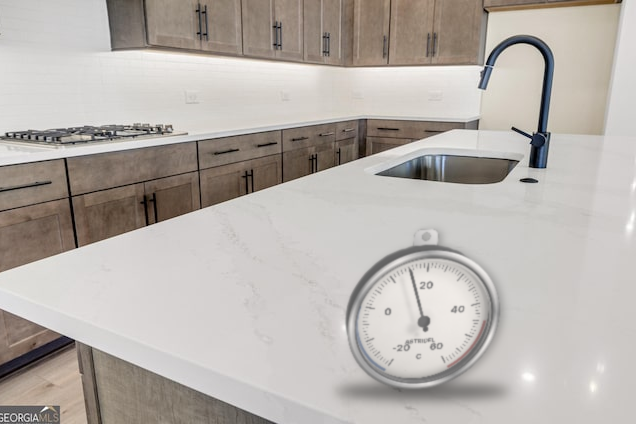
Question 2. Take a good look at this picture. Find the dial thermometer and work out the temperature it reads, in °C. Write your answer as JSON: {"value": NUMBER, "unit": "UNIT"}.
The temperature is {"value": 15, "unit": "°C"}
